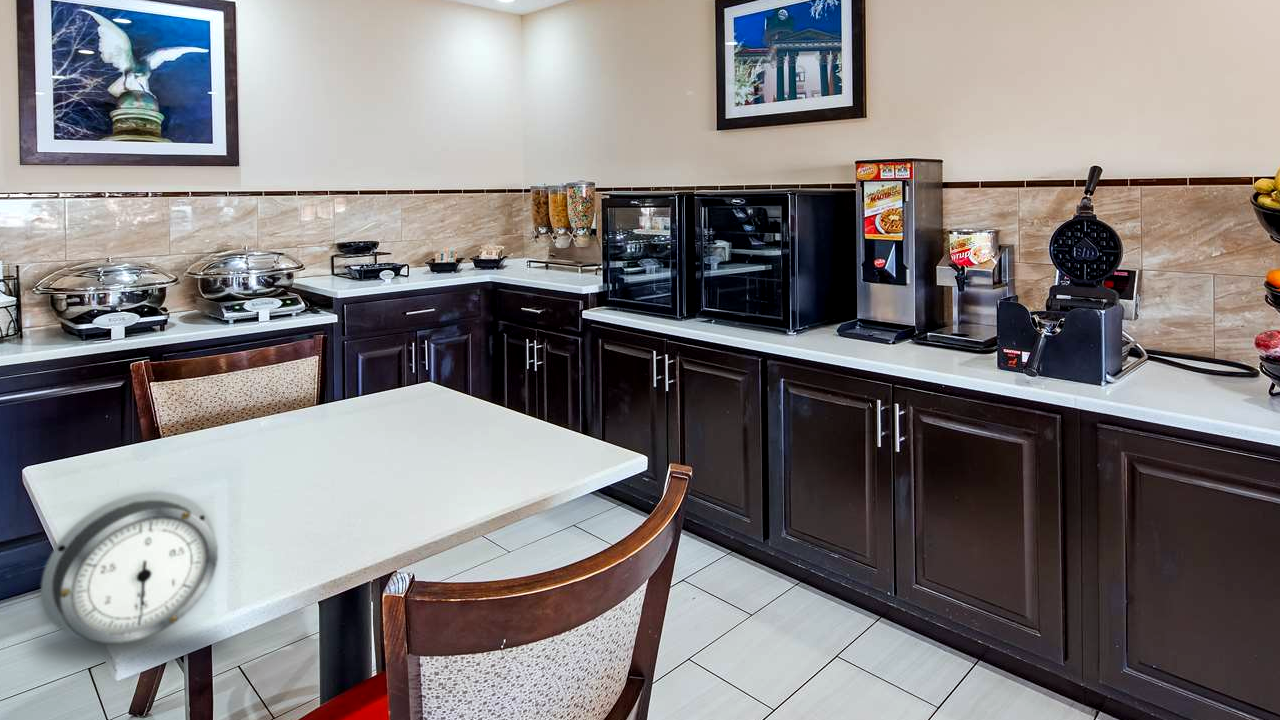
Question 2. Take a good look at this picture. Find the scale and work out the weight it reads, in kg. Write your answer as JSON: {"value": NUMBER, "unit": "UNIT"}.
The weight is {"value": 1.5, "unit": "kg"}
